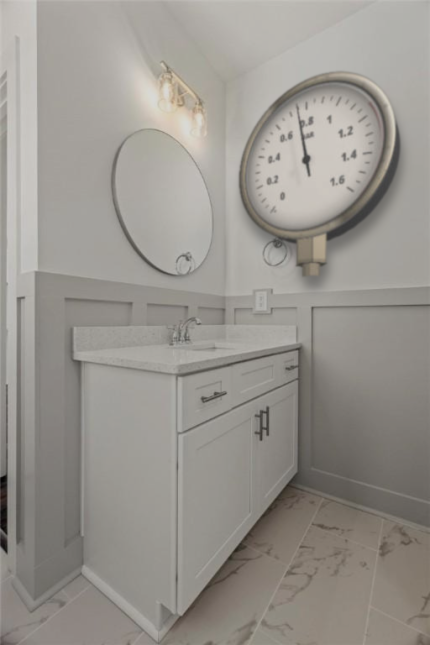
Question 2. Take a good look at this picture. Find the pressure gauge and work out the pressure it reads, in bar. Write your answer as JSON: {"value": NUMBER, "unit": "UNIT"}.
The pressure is {"value": 0.75, "unit": "bar"}
